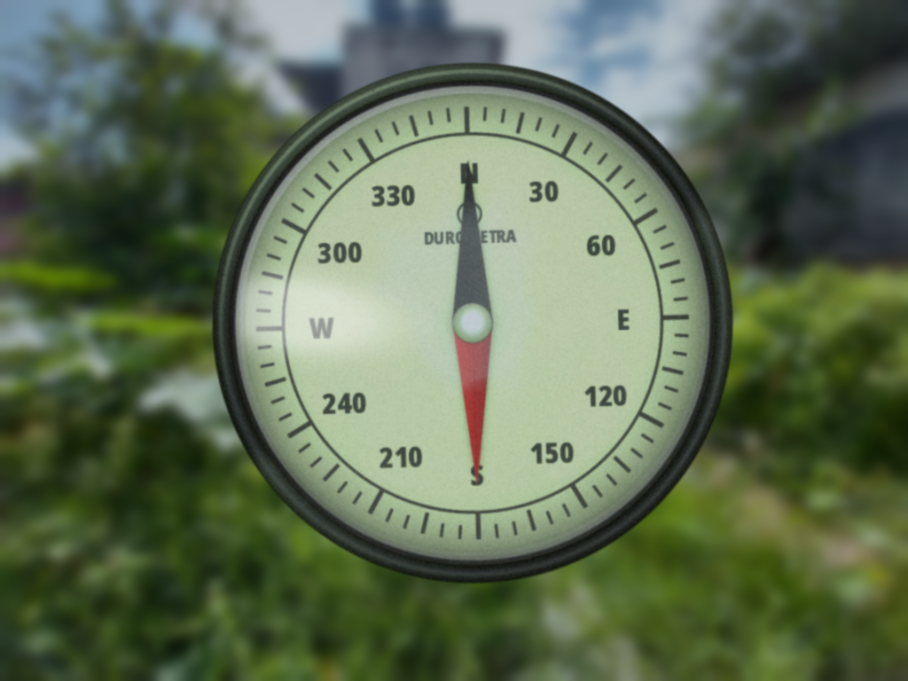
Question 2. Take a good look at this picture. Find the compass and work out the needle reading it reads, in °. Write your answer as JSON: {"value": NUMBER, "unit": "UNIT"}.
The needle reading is {"value": 180, "unit": "°"}
